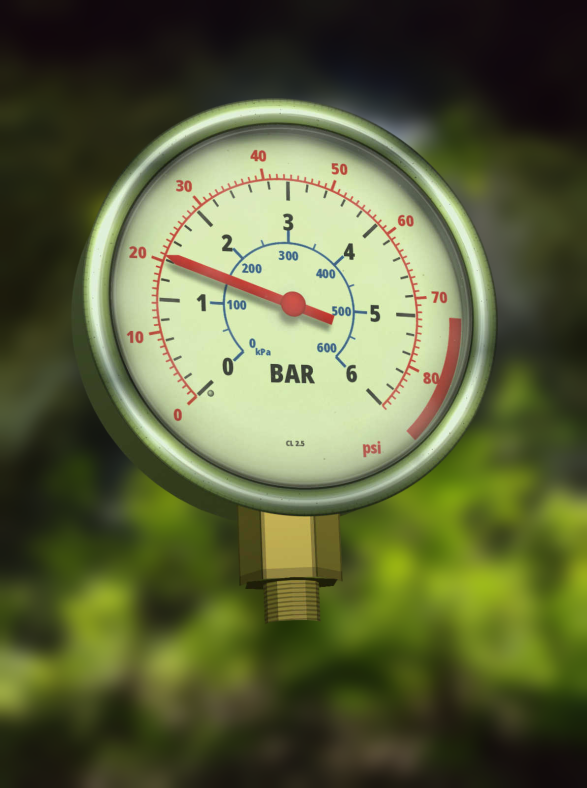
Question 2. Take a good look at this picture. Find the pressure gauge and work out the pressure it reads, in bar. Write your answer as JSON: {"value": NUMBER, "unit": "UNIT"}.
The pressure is {"value": 1.4, "unit": "bar"}
